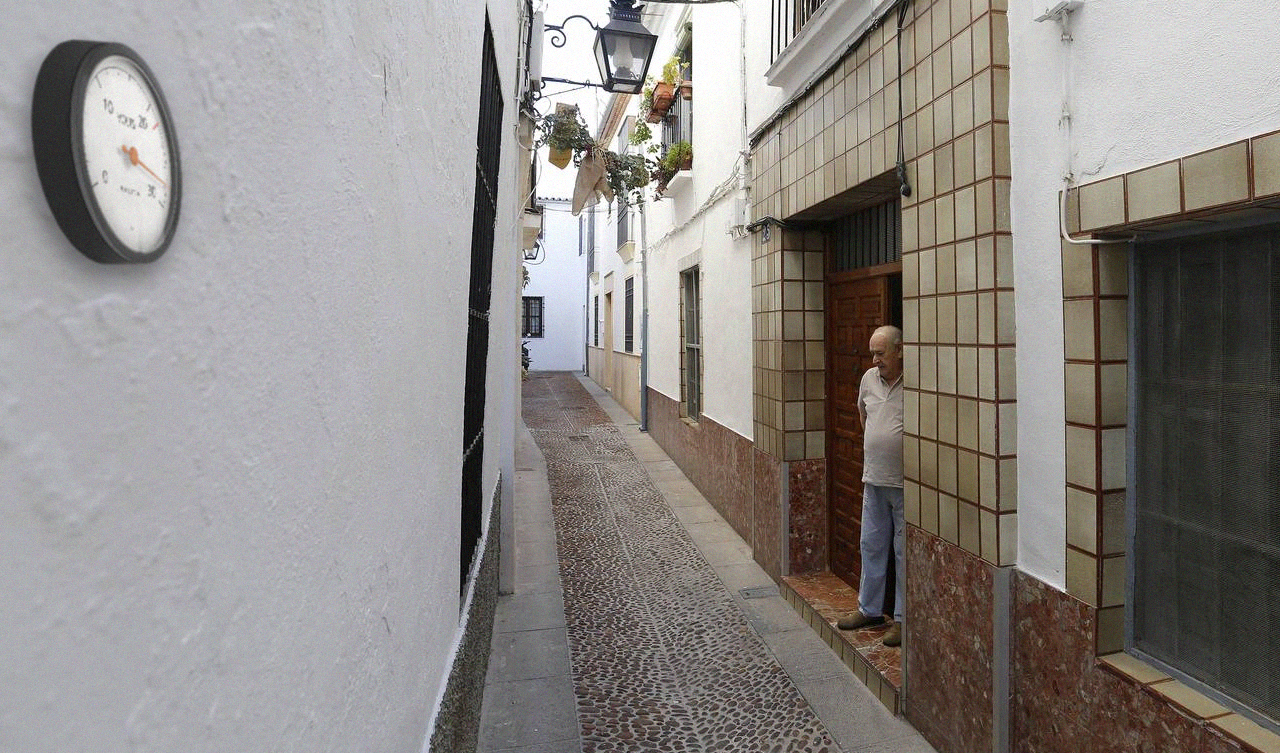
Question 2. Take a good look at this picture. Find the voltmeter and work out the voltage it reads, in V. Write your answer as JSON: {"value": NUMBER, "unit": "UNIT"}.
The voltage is {"value": 28, "unit": "V"}
